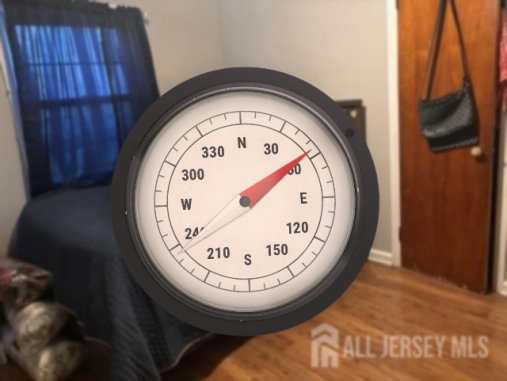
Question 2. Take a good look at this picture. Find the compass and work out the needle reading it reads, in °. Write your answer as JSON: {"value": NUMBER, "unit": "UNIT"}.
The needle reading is {"value": 55, "unit": "°"}
